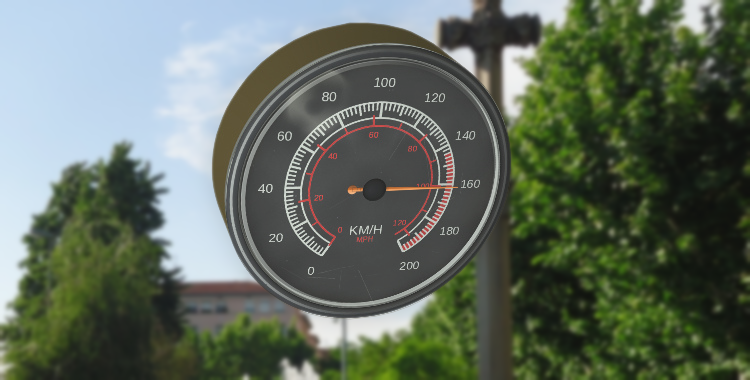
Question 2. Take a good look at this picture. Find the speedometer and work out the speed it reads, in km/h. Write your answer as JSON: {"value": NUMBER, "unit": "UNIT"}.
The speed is {"value": 160, "unit": "km/h"}
